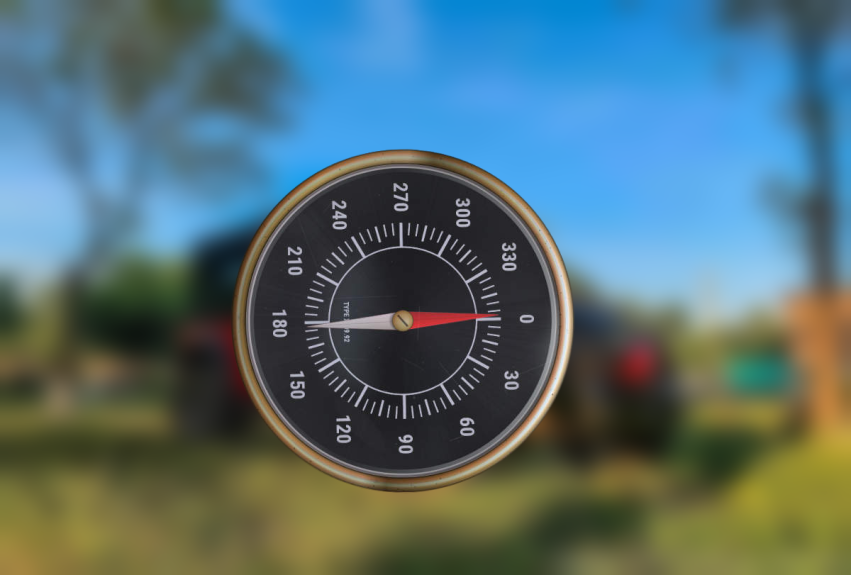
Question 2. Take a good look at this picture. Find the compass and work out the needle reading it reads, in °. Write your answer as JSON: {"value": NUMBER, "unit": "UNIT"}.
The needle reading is {"value": 357.5, "unit": "°"}
